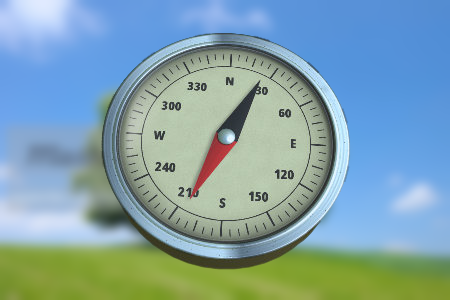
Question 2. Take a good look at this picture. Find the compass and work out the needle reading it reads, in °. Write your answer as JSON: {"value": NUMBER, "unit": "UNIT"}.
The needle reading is {"value": 205, "unit": "°"}
